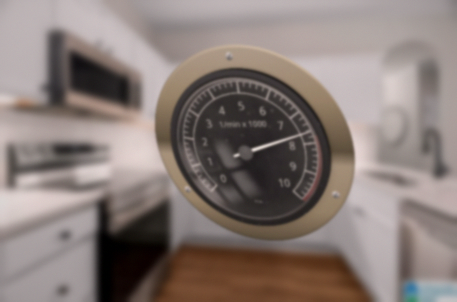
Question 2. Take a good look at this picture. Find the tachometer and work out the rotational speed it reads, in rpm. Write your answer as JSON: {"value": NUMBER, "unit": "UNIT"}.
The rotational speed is {"value": 7600, "unit": "rpm"}
